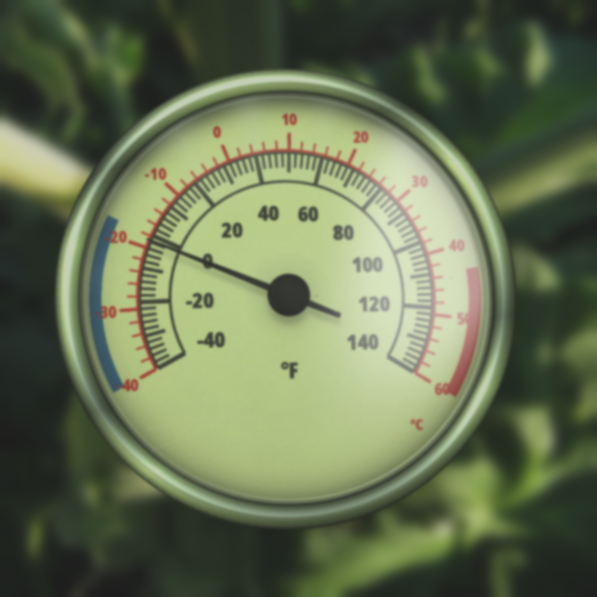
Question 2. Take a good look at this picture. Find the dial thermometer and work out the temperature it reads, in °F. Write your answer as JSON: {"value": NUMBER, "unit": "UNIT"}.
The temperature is {"value": -2, "unit": "°F"}
